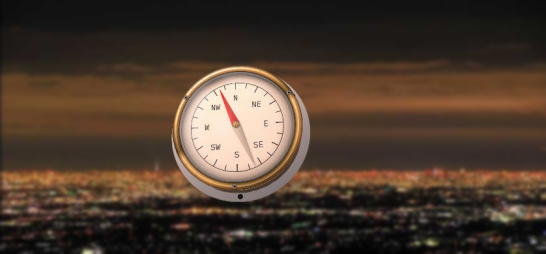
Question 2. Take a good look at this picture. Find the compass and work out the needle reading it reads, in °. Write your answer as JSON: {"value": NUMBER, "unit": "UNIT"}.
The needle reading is {"value": 337.5, "unit": "°"}
